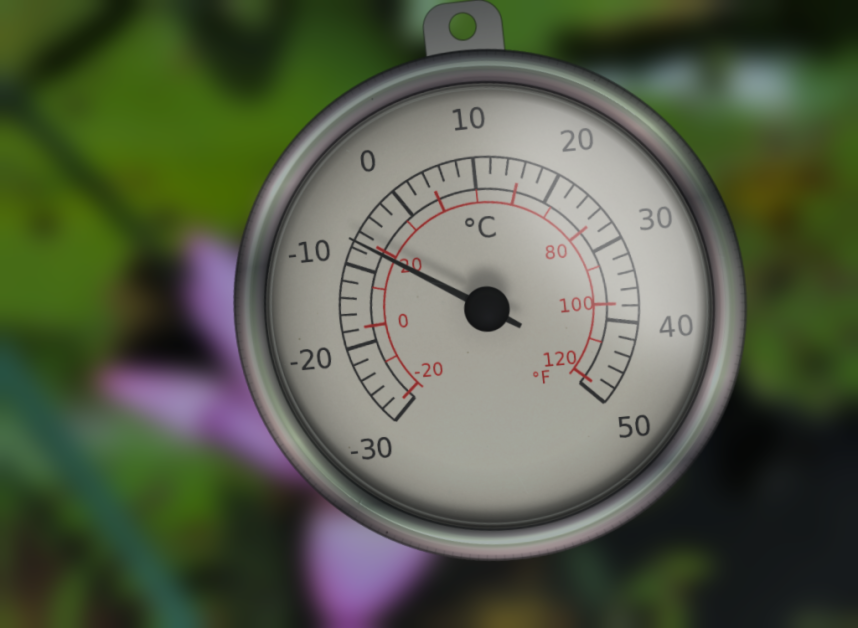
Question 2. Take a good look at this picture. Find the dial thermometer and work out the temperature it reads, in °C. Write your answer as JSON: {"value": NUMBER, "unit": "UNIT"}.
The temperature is {"value": -7, "unit": "°C"}
